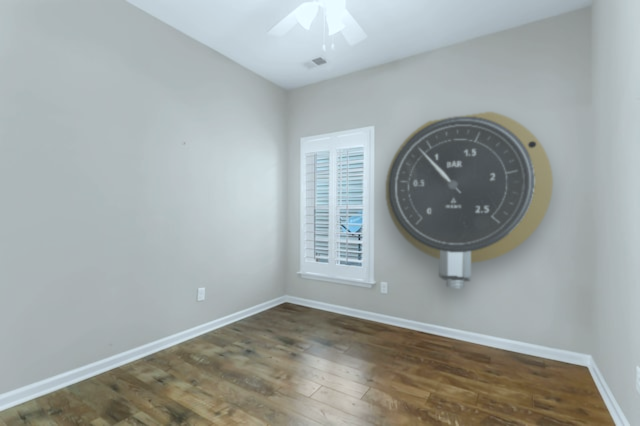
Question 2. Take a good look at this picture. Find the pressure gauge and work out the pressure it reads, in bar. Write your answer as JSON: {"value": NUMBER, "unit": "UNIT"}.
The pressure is {"value": 0.9, "unit": "bar"}
